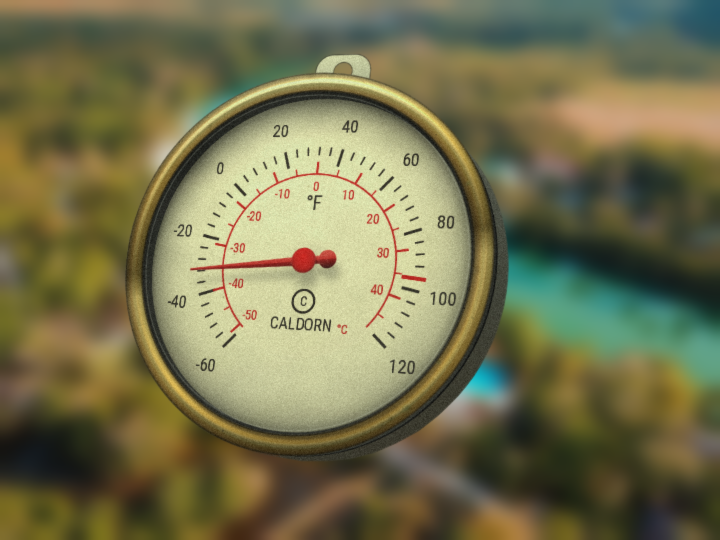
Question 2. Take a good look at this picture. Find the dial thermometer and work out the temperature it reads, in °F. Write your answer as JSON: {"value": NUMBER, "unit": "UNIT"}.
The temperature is {"value": -32, "unit": "°F"}
